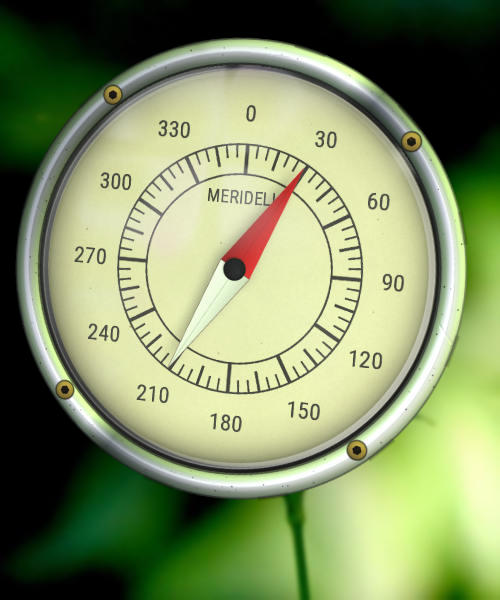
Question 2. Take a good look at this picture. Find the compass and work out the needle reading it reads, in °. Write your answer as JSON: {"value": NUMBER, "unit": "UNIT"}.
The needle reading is {"value": 30, "unit": "°"}
